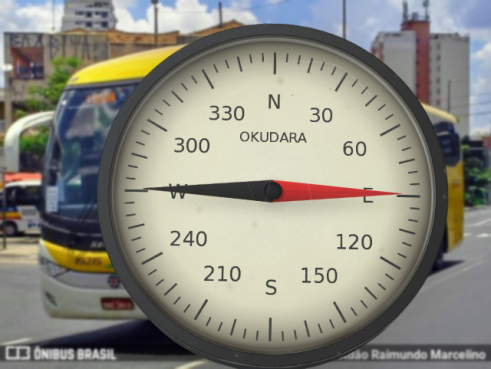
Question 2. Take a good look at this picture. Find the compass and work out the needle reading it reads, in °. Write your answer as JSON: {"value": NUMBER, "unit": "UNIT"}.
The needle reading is {"value": 90, "unit": "°"}
